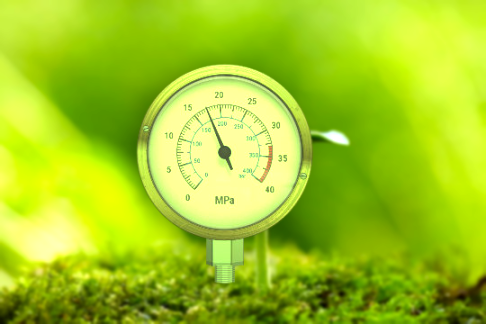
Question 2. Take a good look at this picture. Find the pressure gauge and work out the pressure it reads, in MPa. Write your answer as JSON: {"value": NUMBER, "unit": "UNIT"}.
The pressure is {"value": 17.5, "unit": "MPa"}
